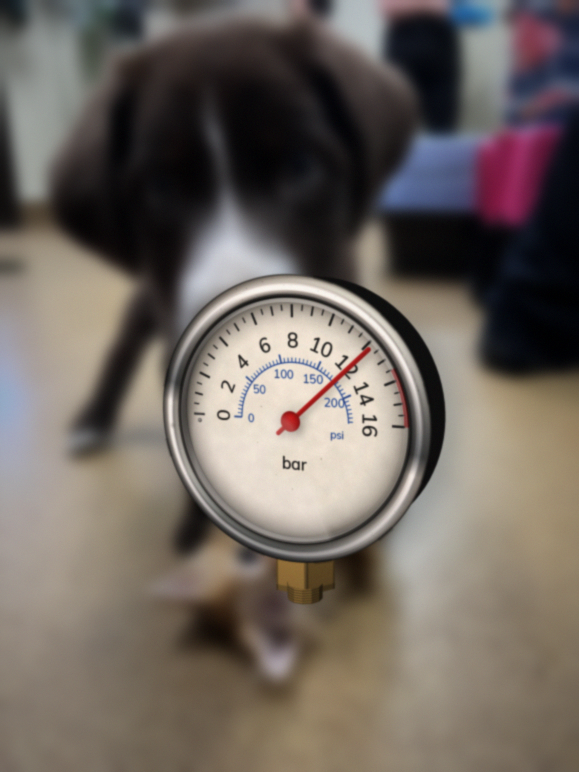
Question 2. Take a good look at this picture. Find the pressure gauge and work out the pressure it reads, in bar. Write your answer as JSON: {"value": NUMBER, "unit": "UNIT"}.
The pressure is {"value": 12.25, "unit": "bar"}
